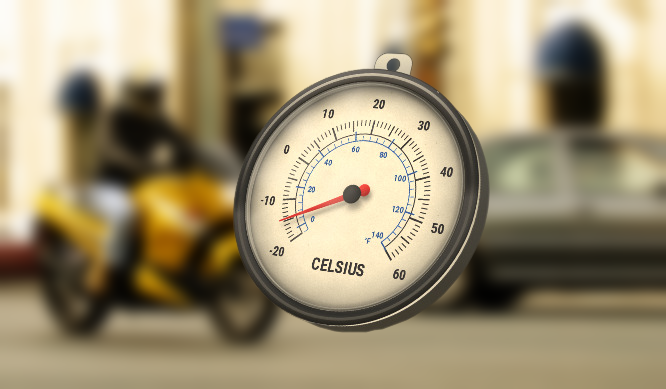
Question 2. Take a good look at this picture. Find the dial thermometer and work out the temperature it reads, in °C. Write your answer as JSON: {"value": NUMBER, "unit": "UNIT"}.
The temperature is {"value": -15, "unit": "°C"}
